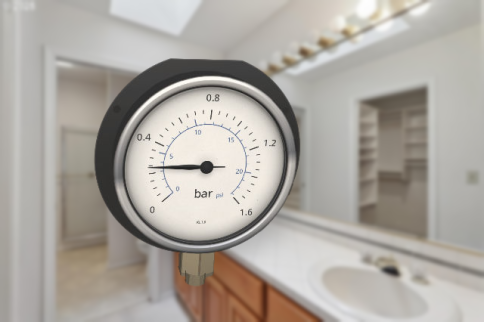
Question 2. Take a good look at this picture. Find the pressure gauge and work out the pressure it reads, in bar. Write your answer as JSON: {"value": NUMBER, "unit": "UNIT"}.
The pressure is {"value": 0.25, "unit": "bar"}
